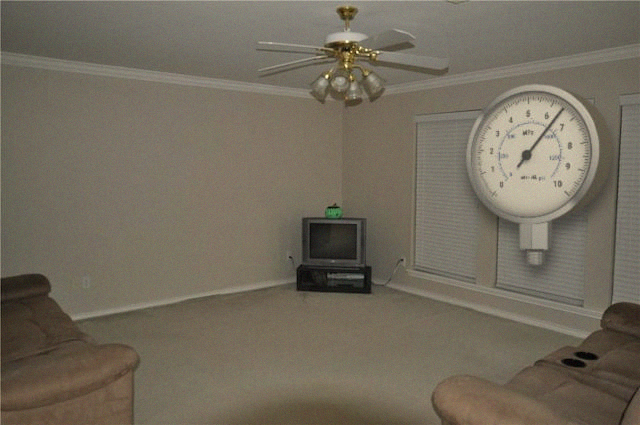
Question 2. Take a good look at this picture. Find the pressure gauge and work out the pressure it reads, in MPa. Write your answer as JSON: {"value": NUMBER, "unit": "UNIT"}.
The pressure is {"value": 6.5, "unit": "MPa"}
